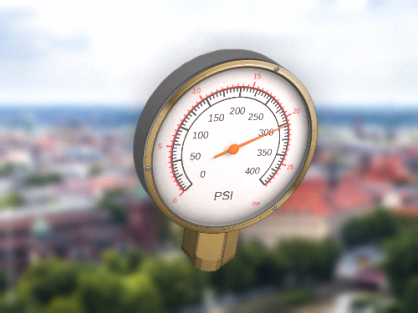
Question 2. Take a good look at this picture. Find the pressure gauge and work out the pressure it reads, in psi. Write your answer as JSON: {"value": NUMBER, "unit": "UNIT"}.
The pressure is {"value": 300, "unit": "psi"}
